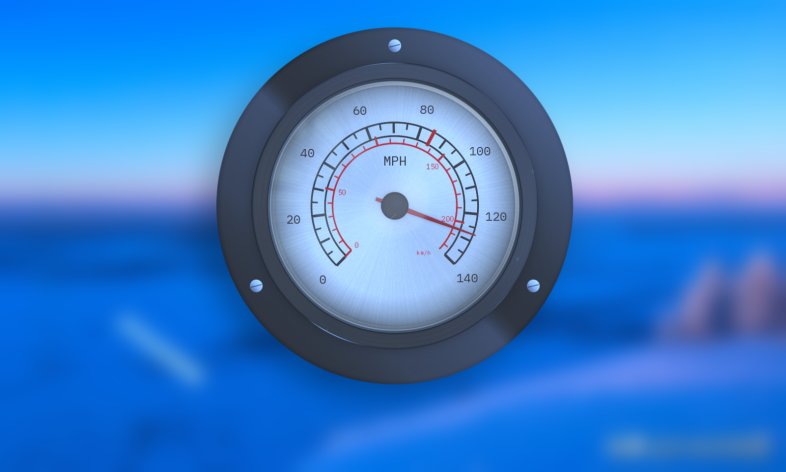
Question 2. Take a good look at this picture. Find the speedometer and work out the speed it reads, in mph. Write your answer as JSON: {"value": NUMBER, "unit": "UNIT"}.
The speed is {"value": 127.5, "unit": "mph"}
